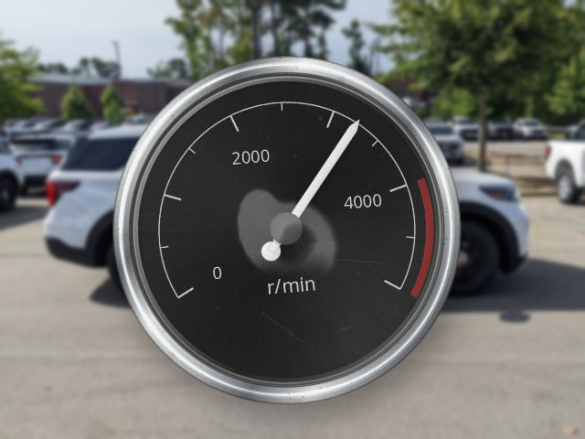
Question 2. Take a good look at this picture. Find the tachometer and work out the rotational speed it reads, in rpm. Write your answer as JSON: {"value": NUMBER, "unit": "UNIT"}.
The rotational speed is {"value": 3250, "unit": "rpm"}
